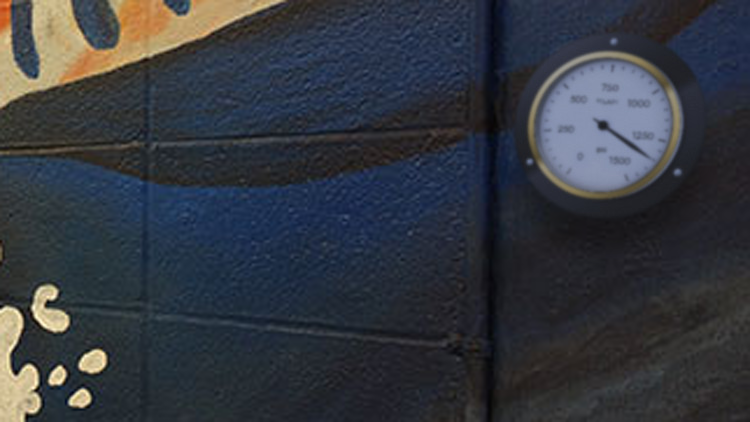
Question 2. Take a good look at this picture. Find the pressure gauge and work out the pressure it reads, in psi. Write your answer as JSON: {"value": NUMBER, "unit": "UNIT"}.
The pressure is {"value": 1350, "unit": "psi"}
